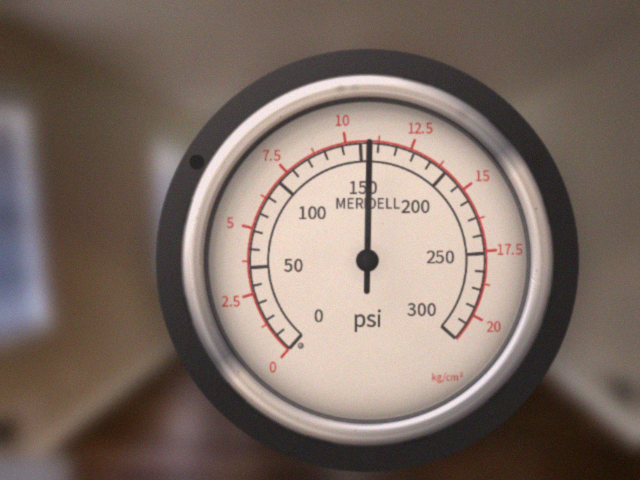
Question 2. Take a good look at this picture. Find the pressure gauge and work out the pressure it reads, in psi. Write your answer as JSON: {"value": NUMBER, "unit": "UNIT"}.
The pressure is {"value": 155, "unit": "psi"}
